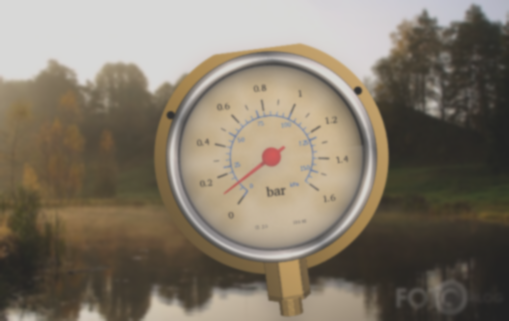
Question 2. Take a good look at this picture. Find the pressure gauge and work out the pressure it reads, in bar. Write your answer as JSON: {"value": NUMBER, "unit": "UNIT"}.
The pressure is {"value": 0.1, "unit": "bar"}
